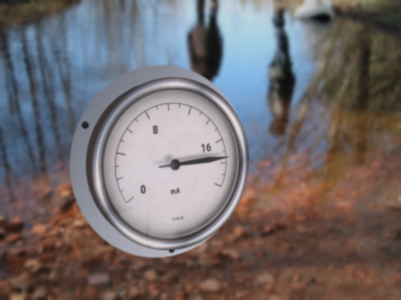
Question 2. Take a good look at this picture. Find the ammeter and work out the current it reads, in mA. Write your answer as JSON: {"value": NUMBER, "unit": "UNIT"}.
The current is {"value": 17.5, "unit": "mA"}
